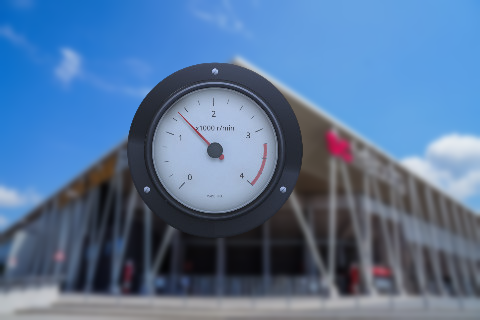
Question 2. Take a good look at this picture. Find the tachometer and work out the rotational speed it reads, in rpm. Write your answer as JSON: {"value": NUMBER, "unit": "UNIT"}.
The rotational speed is {"value": 1375, "unit": "rpm"}
